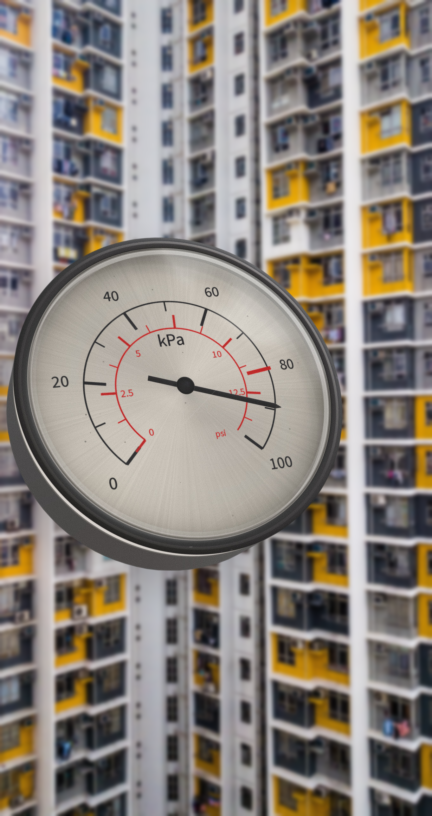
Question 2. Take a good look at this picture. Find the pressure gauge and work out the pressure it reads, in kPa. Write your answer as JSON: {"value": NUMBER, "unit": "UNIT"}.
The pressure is {"value": 90, "unit": "kPa"}
